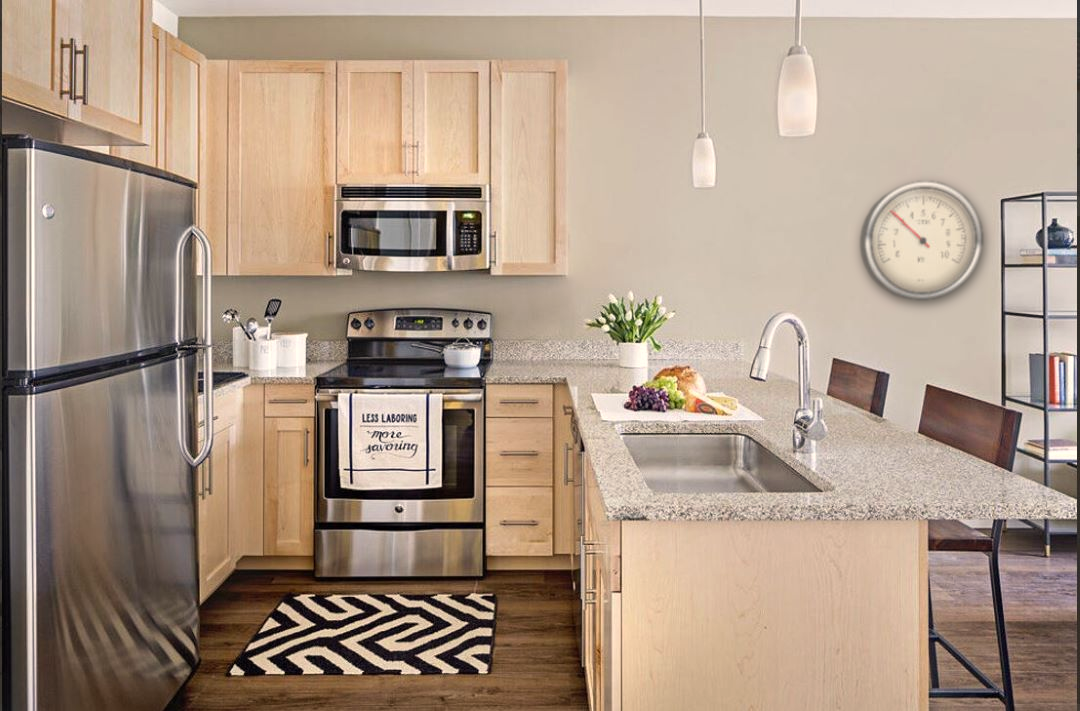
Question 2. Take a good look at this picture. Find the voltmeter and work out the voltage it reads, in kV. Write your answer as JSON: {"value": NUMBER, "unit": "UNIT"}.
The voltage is {"value": 3, "unit": "kV"}
